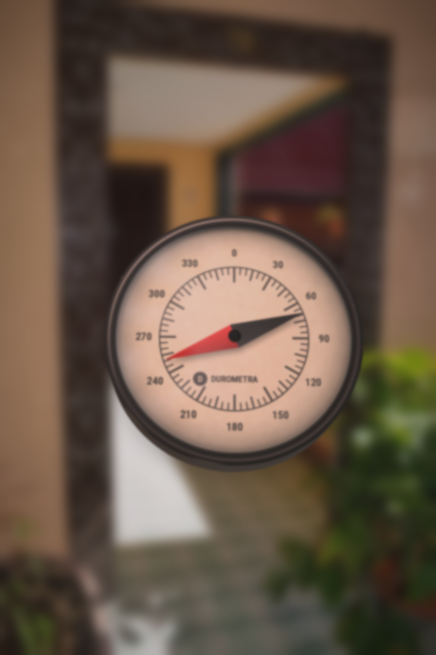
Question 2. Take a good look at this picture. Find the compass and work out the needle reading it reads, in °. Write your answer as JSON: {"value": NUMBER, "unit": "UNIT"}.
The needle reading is {"value": 250, "unit": "°"}
